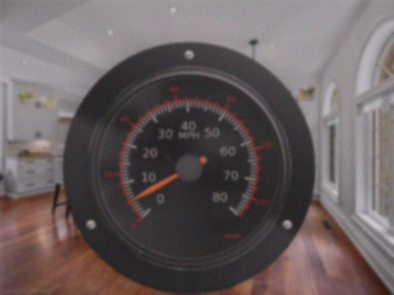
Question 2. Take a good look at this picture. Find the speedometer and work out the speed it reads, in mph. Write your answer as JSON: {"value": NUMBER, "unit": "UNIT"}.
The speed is {"value": 5, "unit": "mph"}
